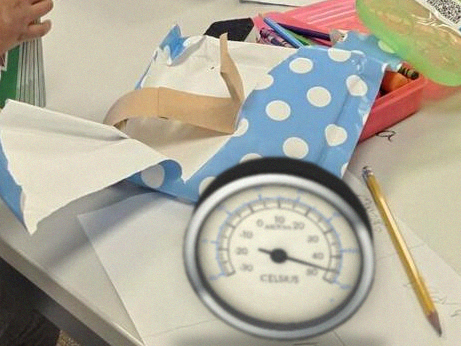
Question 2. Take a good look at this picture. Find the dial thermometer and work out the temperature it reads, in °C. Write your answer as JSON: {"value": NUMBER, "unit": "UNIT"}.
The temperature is {"value": 45, "unit": "°C"}
